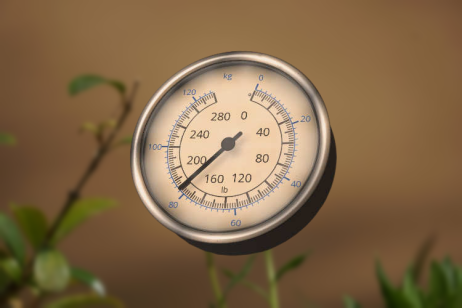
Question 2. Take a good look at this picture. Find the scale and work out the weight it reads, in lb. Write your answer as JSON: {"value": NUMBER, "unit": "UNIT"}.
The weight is {"value": 180, "unit": "lb"}
